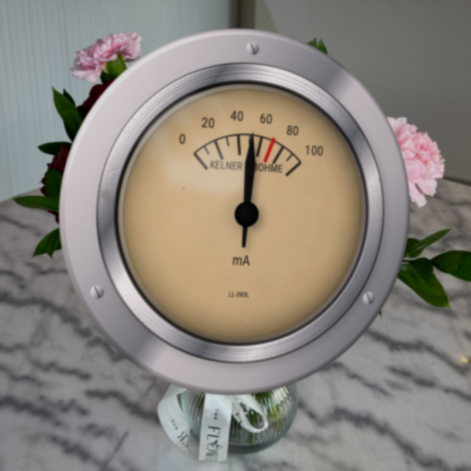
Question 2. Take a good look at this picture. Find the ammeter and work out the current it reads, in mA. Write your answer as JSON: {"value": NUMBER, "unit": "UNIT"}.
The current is {"value": 50, "unit": "mA"}
